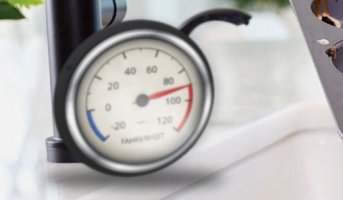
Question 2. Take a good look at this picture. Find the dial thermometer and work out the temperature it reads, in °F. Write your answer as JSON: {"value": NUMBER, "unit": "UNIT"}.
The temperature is {"value": 90, "unit": "°F"}
